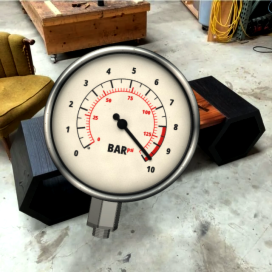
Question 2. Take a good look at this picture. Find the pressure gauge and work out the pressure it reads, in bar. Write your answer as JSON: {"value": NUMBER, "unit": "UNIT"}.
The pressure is {"value": 9.75, "unit": "bar"}
